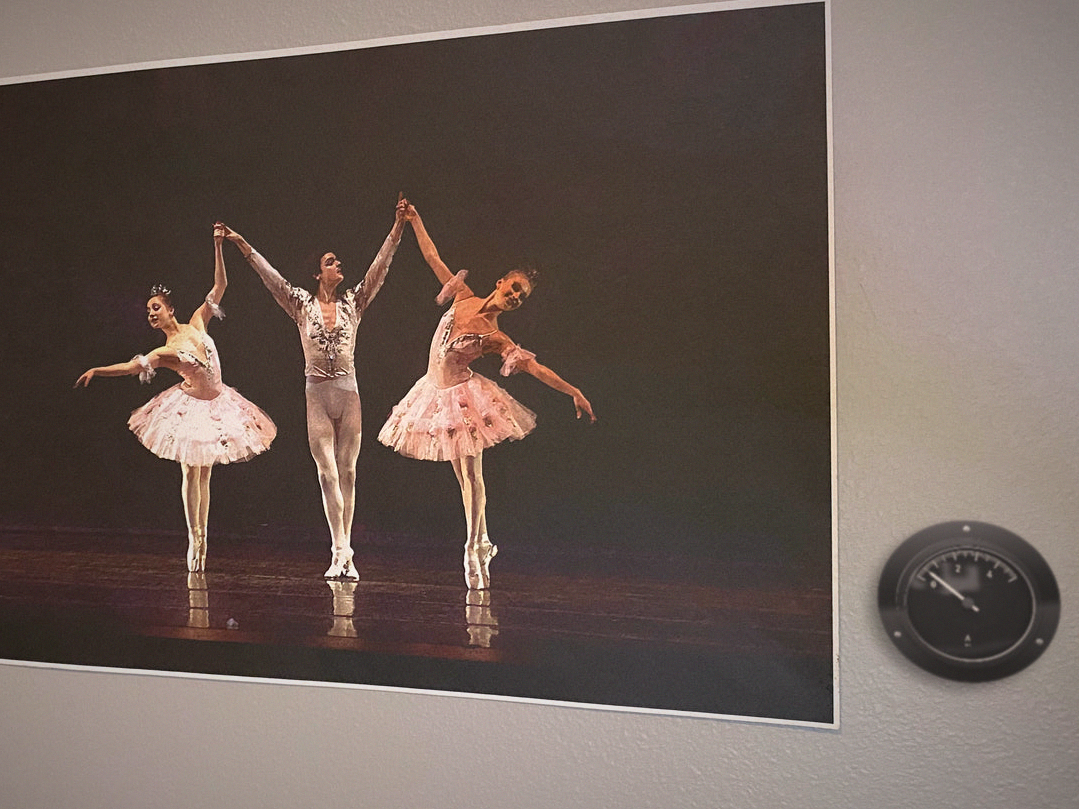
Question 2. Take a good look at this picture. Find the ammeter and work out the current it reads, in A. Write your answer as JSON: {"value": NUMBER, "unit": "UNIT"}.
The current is {"value": 0.5, "unit": "A"}
